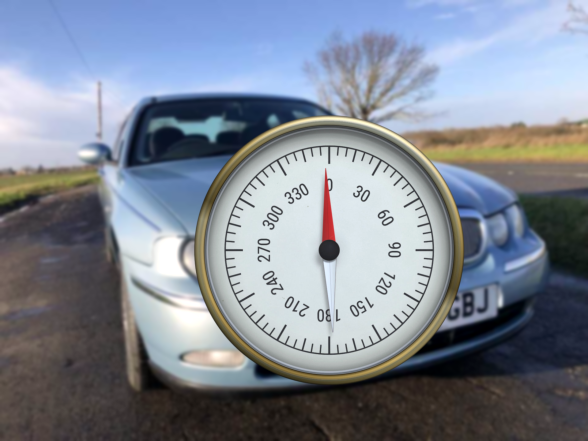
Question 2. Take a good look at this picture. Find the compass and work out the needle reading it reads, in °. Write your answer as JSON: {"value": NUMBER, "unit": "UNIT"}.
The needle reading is {"value": 357.5, "unit": "°"}
